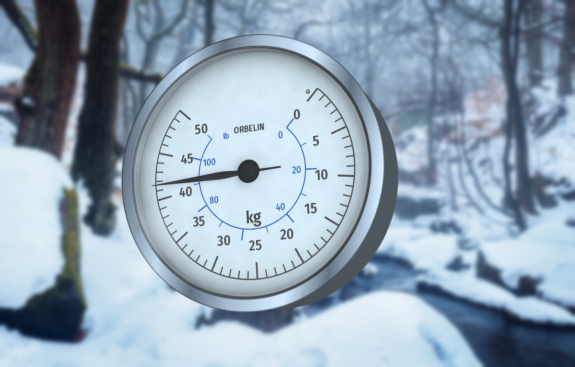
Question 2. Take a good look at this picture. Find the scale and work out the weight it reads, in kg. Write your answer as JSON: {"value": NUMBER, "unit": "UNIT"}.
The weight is {"value": 41.5, "unit": "kg"}
